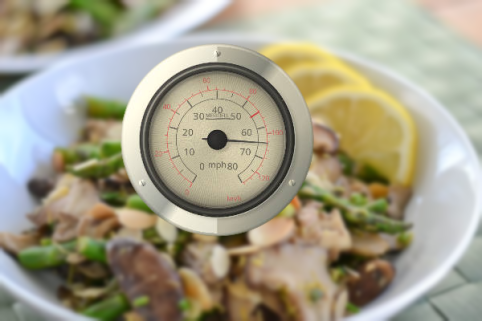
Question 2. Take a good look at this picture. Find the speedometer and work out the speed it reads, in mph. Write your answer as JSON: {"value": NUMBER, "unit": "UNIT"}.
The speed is {"value": 65, "unit": "mph"}
